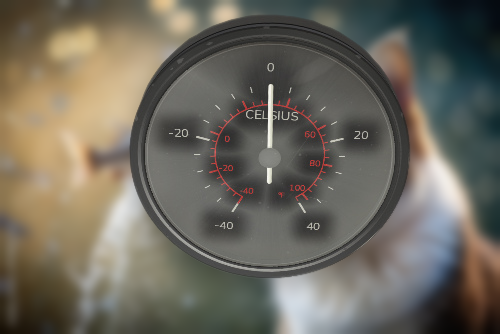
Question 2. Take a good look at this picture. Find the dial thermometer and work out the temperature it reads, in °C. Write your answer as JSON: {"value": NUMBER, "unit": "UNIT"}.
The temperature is {"value": 0, "unit": "°C"}
